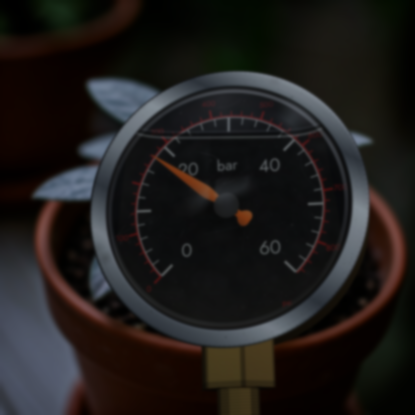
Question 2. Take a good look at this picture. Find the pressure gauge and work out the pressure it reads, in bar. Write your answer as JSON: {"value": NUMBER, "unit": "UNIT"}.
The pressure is {"value": 18, "unit": "bar"}
